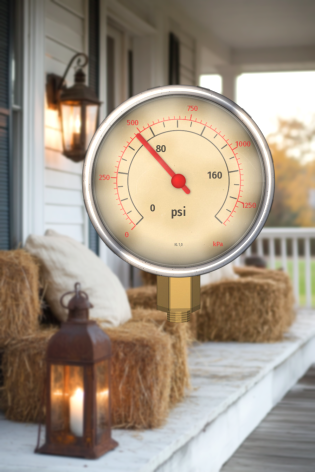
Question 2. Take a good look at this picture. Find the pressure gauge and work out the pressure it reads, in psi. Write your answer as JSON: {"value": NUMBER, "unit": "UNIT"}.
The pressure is {"value": 70, "unit": "psi"}
